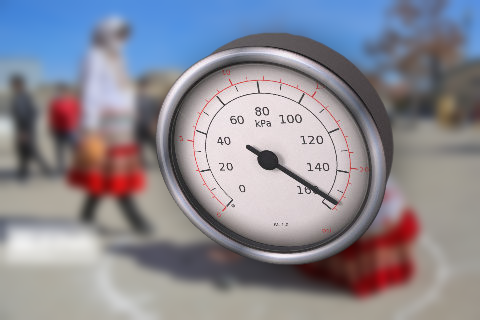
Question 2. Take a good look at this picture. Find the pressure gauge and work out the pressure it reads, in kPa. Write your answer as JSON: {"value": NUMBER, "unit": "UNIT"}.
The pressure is {"value": 155, "unit": "kPa"}
